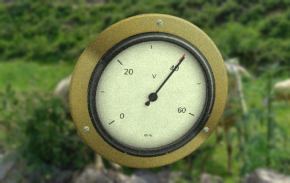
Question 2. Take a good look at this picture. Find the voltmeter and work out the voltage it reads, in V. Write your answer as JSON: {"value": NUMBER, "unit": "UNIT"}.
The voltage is {"value": 40, "unit": "V"}
